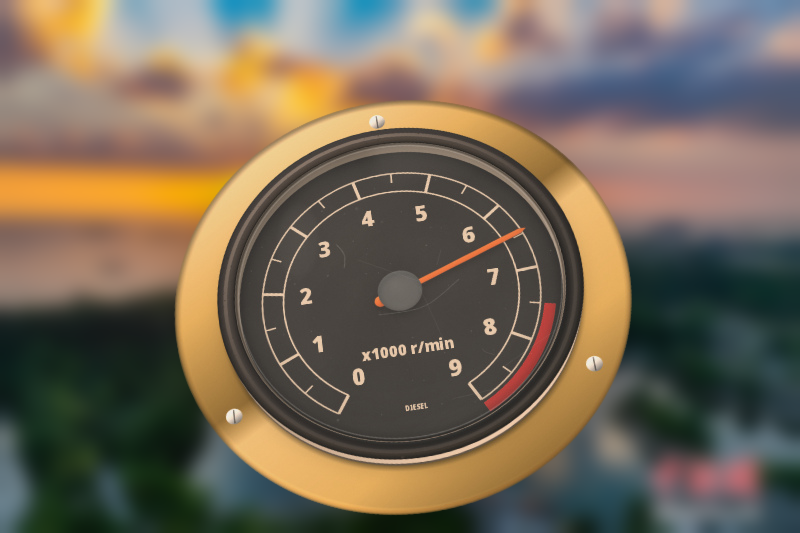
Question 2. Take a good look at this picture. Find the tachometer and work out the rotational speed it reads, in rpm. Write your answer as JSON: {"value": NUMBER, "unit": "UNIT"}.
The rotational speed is {"value": 6500, "unit": "rpm"}
